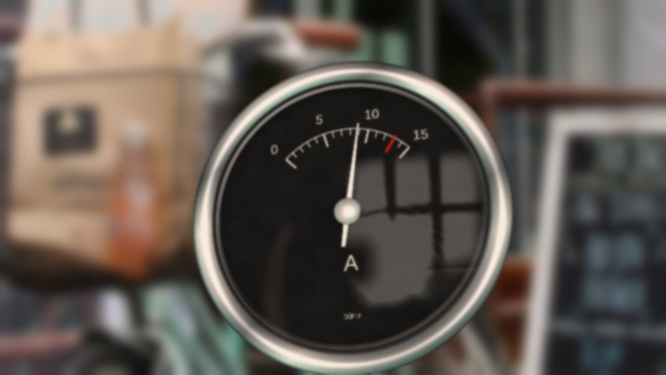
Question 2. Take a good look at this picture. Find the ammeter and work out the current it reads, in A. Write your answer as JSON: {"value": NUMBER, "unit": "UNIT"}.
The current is {"value": 9, "unit": "A"}
